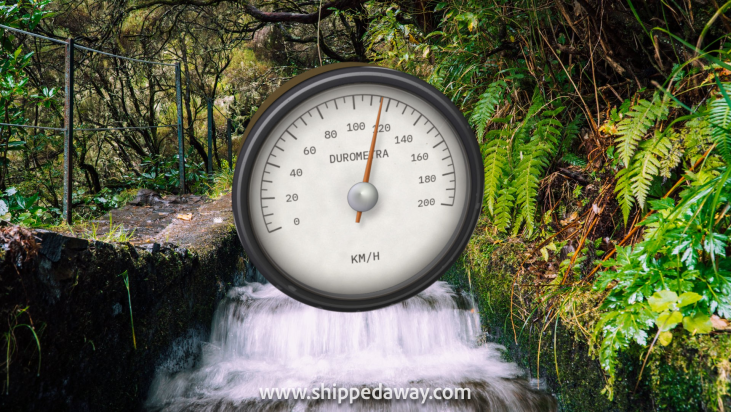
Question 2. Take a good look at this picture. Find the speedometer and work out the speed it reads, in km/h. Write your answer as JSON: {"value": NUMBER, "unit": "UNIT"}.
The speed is {"value": 115, "unit": "km/h"}
